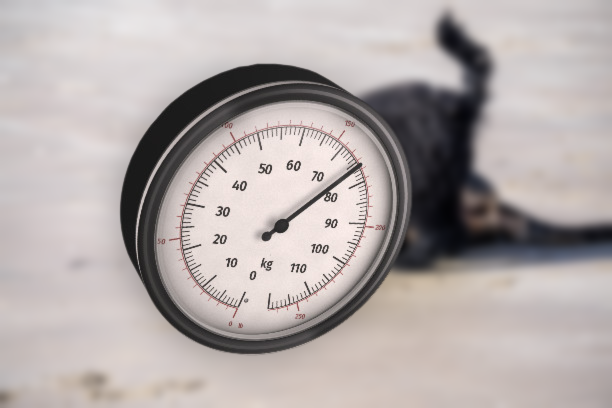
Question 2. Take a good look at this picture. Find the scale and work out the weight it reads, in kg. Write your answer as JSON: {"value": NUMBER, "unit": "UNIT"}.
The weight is {"value": 75, "unit": "kg"}
